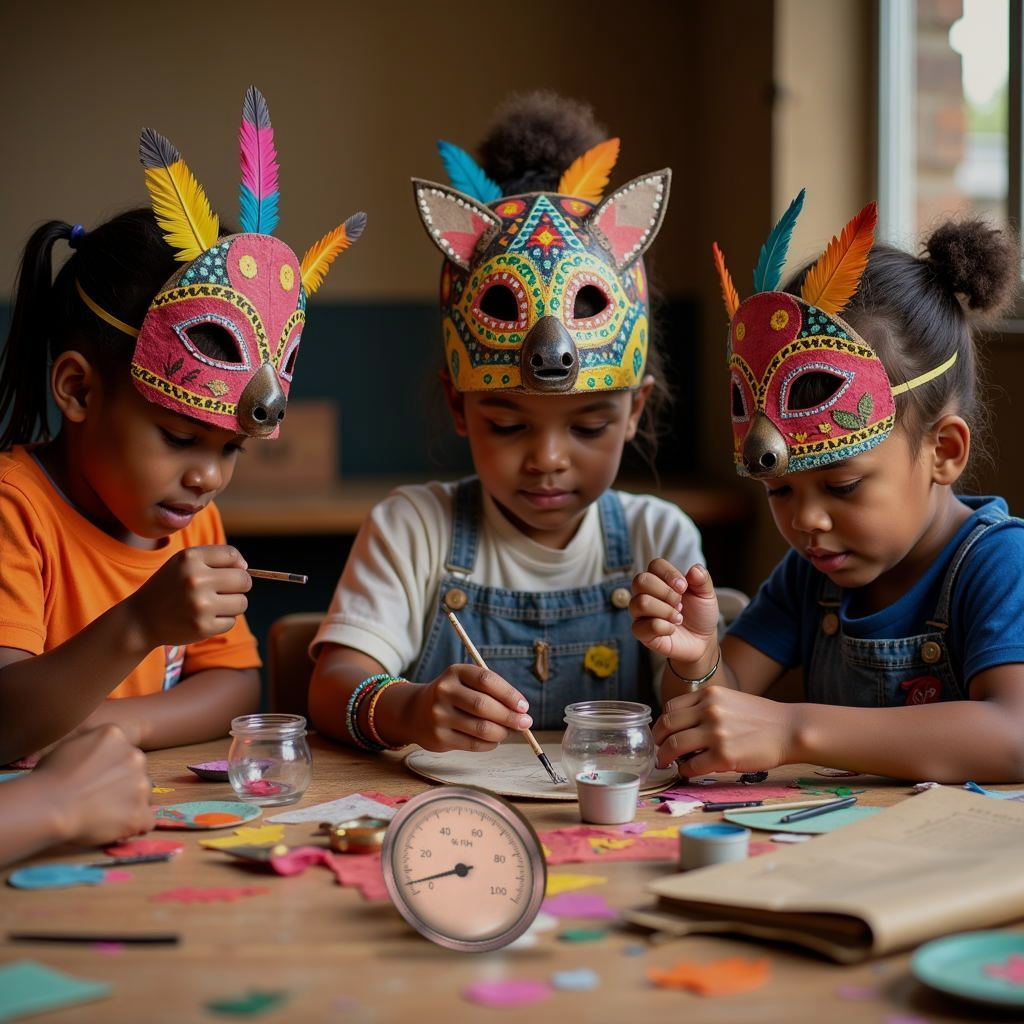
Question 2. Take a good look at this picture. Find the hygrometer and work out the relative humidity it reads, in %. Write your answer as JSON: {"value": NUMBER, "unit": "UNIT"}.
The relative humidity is {"value": 5, "unit": "%"}
